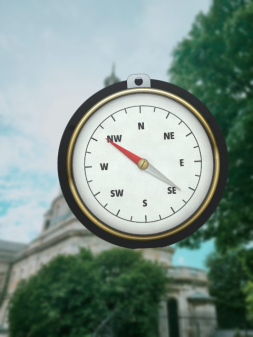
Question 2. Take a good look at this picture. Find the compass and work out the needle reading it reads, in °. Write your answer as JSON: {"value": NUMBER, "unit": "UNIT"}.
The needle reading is {"value": 307.5, "unit": "°"}
